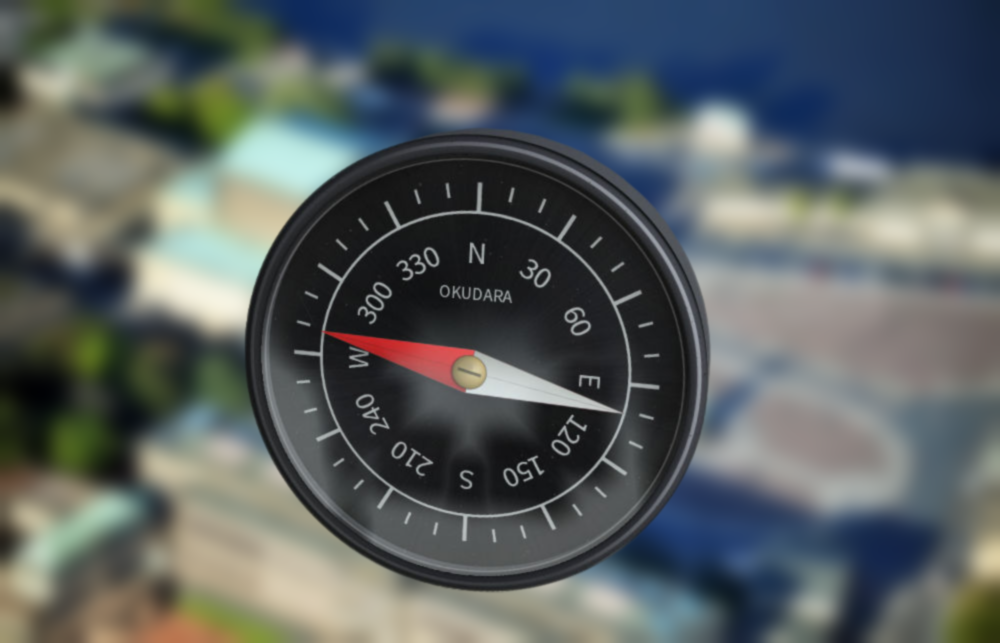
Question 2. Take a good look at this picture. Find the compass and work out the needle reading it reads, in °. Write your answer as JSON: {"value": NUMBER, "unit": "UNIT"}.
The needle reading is {"value": 280, "unit": "°"}
